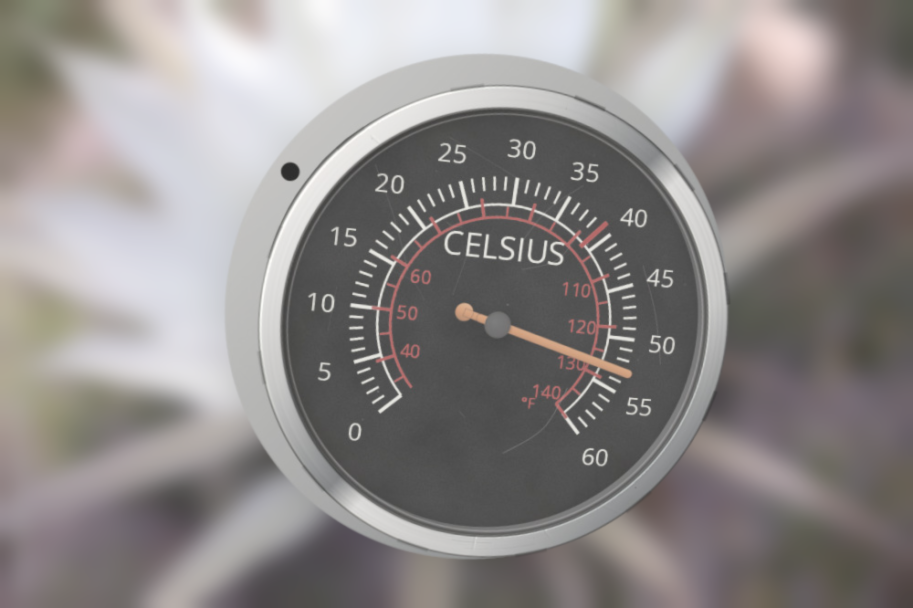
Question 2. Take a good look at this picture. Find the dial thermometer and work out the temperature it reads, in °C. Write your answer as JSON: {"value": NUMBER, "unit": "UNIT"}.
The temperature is {"value": 53, "unit": "°C"}
